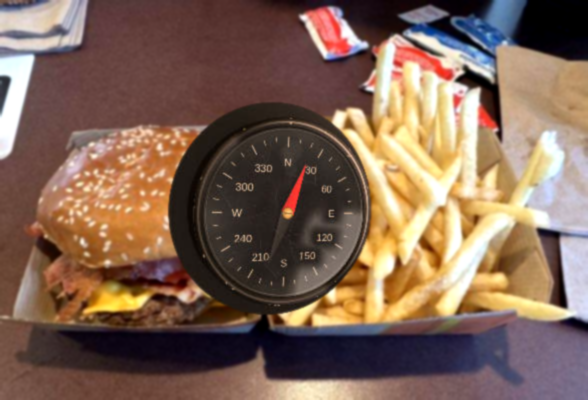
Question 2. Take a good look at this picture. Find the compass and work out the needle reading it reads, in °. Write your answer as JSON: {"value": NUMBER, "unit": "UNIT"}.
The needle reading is {"value": 20, "unit": "°"}
